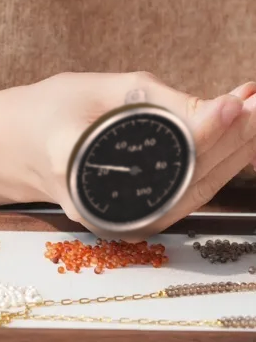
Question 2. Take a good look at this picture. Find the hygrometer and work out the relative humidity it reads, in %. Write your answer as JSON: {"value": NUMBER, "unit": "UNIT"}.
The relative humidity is {"value": 24, "unit": "%"}
